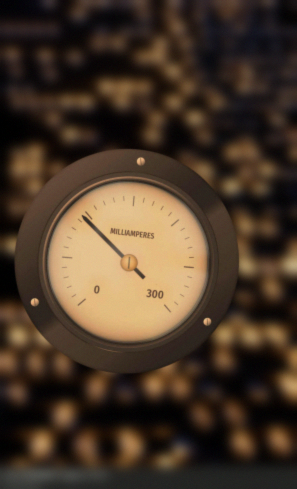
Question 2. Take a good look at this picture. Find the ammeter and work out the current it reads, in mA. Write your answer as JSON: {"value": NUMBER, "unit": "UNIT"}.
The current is {"value": 95, "unit": "mA"}
